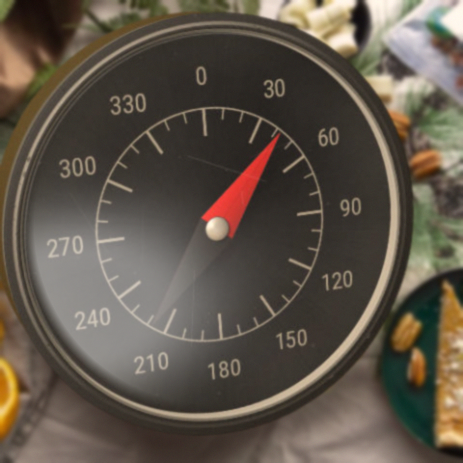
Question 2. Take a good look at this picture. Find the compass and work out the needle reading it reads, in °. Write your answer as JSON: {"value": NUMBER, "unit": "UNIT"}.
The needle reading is {"value": 40, "unit": "°"}
